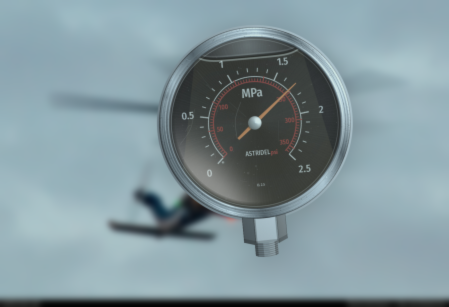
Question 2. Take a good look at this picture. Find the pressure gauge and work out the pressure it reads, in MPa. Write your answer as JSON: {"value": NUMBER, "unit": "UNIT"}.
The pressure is {"value": 1.7, "unit": "MPa"}
